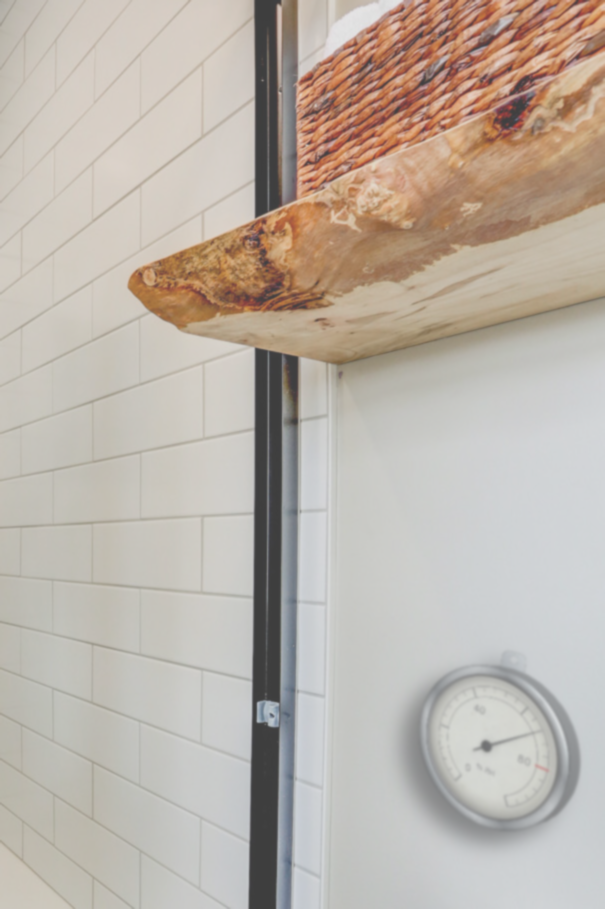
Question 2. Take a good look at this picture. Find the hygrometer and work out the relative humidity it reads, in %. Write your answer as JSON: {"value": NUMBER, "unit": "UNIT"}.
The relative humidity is {"value": 68, "unit": "%"}
